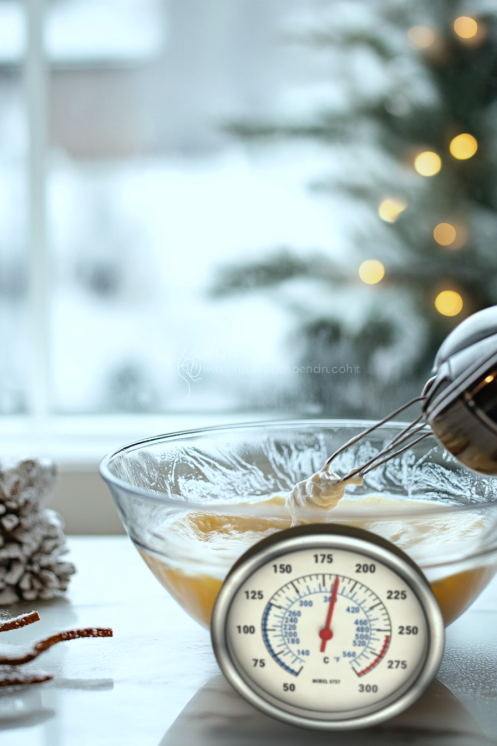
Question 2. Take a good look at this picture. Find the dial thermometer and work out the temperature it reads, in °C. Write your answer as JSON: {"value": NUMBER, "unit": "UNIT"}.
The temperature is {"value": 185, "unit": "°C"}
